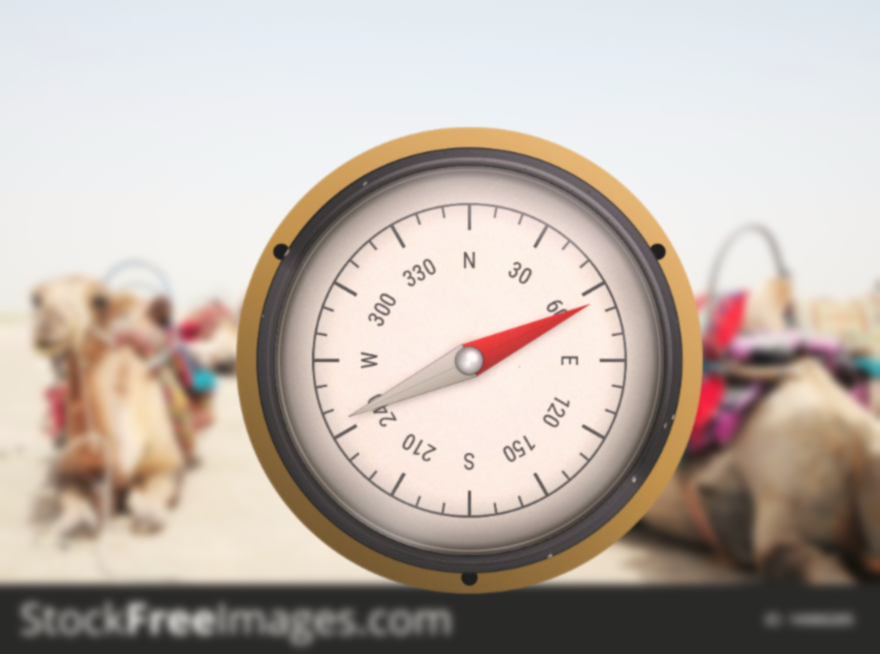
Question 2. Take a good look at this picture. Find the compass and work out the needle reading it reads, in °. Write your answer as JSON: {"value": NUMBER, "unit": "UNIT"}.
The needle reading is {"value": 65, "unit": "°"}
